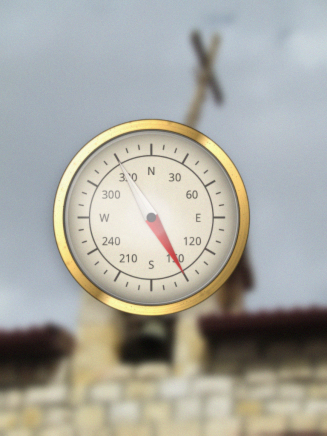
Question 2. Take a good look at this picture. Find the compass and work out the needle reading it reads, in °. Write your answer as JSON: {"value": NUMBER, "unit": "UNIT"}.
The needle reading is {"value": 150, "unit": "°"}
